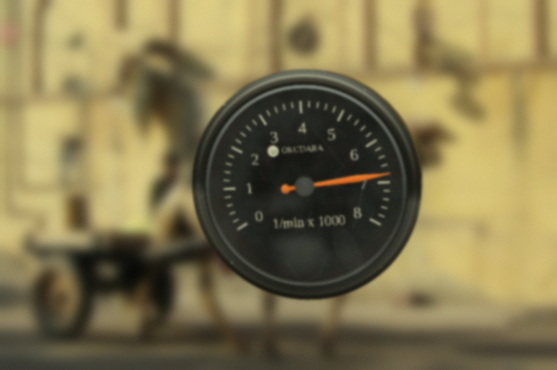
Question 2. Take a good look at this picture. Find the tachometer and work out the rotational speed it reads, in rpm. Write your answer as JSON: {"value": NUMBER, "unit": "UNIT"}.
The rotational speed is {"value": 6800, "unit": "rpm"}
